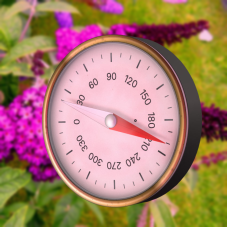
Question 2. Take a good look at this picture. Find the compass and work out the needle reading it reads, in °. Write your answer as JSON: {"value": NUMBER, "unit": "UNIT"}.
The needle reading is {"value": 200, "unit": "°"}
